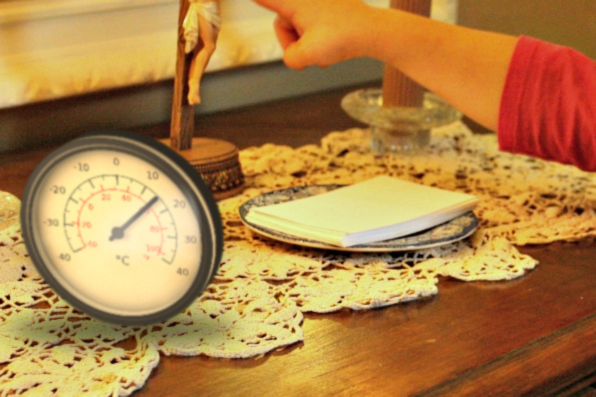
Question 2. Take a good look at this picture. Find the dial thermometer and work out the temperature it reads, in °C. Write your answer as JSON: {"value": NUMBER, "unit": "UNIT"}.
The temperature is {"value": 15, "unit": "°C"}
